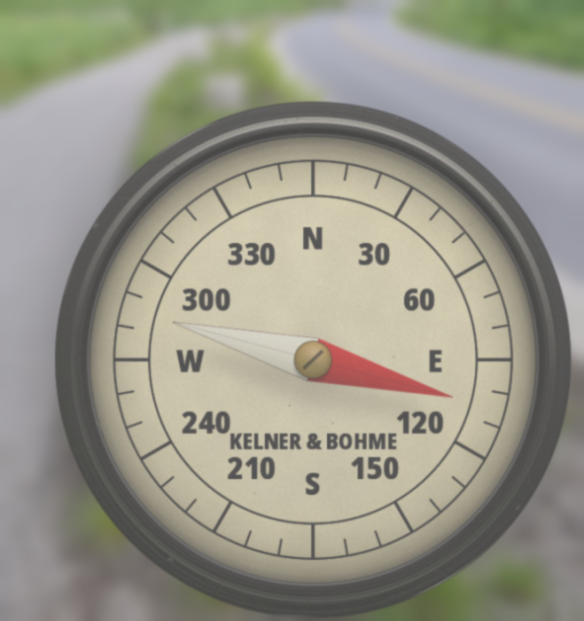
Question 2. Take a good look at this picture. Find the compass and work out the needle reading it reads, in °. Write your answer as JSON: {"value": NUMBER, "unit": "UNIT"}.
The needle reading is {"value": 105, "unit": "°"}
